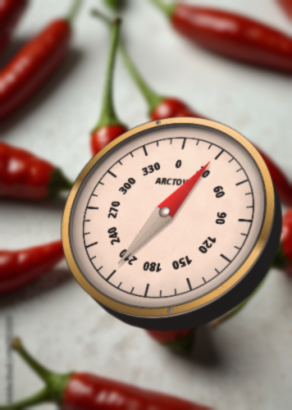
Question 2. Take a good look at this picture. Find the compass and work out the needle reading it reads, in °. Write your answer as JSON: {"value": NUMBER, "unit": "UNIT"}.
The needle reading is {"value": 30, "unit": "°"}
